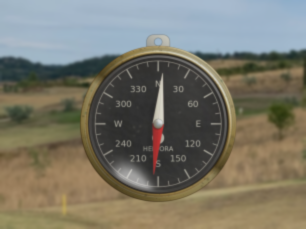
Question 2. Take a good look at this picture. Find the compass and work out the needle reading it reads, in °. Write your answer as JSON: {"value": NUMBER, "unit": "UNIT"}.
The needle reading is {"value": 185, "unit": "°"}
